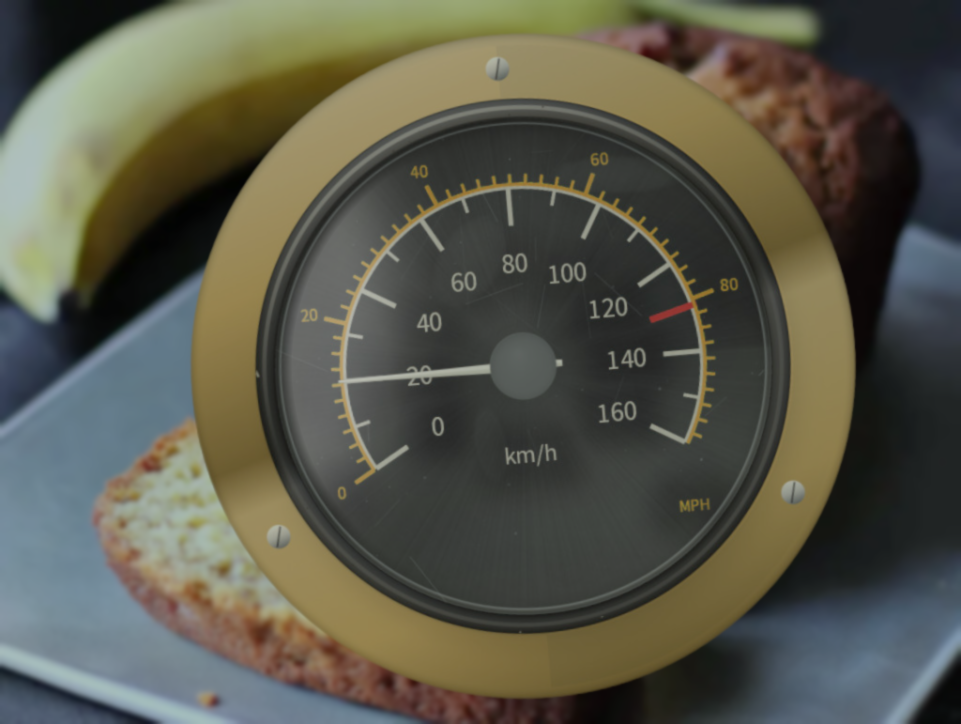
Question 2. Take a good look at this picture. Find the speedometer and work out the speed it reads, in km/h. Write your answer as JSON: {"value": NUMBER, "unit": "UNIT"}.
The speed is {"value": 20, "unit": "km/h"}
